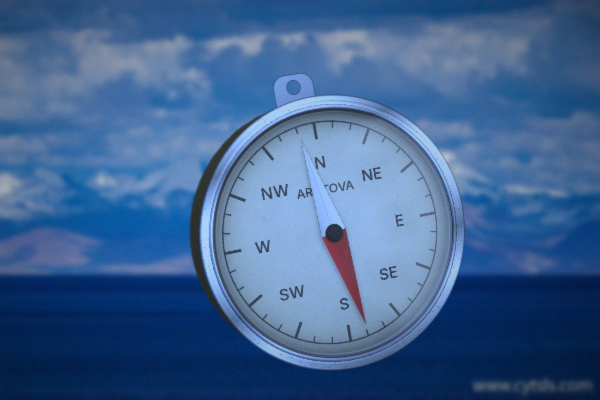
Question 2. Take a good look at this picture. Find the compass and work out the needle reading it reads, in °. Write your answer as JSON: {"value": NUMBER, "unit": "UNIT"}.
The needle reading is {"value": 170, "unit": "°"}
